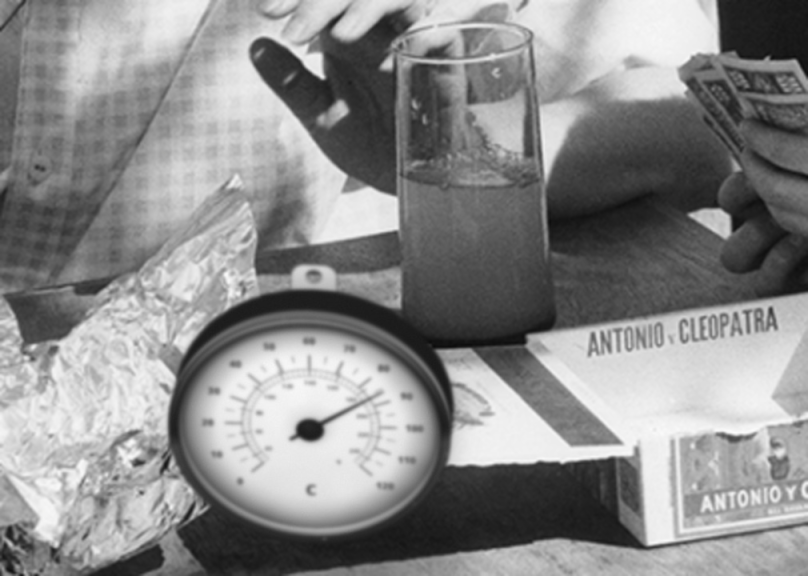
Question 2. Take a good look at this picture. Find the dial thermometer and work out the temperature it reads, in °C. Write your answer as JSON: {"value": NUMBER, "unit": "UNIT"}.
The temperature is {"value": 85, "unit": "°C"}
